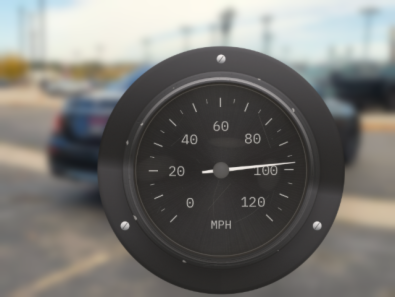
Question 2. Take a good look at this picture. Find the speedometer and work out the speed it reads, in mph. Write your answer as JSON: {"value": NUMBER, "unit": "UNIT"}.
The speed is {"value": 97.5, "unit": "mph"}
